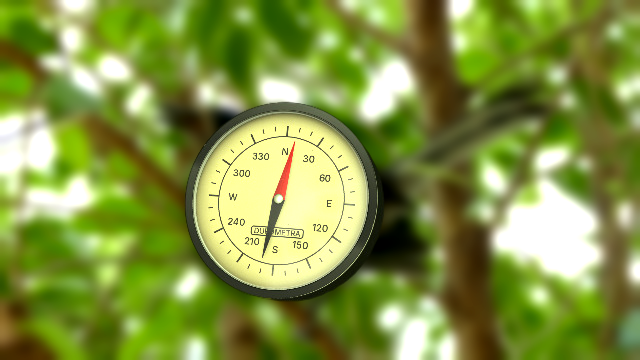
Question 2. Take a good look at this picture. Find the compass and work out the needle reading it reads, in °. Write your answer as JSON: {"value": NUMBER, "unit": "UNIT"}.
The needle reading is {"value": 10, "unit": "°"}
